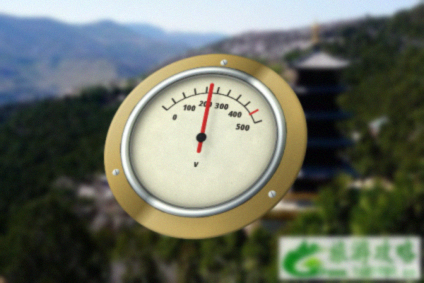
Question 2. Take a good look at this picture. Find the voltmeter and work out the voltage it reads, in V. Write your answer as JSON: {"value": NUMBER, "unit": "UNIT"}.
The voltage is {"value": 225, "unit": "V"}
